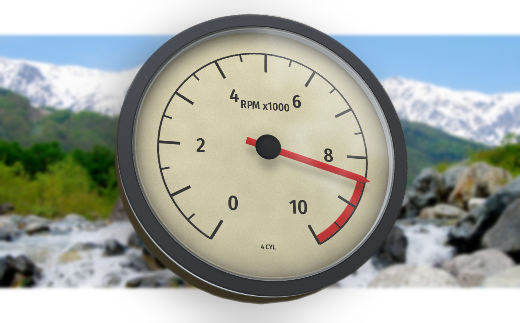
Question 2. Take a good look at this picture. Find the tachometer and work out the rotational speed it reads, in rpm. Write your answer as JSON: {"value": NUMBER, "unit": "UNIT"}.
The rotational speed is {"value": 8500, "unit": "rpm"}
